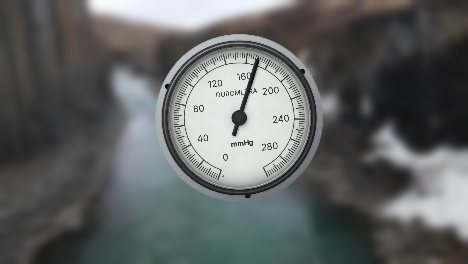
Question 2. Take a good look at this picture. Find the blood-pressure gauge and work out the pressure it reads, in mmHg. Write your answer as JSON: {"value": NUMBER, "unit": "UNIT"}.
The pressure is {"value": 170, "unit": "mmHg"}
